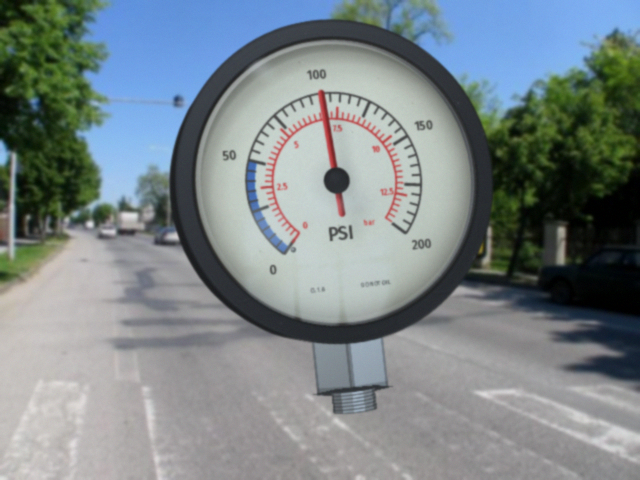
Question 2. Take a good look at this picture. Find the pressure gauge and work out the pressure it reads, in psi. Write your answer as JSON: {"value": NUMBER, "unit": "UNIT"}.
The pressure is {"value": 100, "unit": "psi"}
